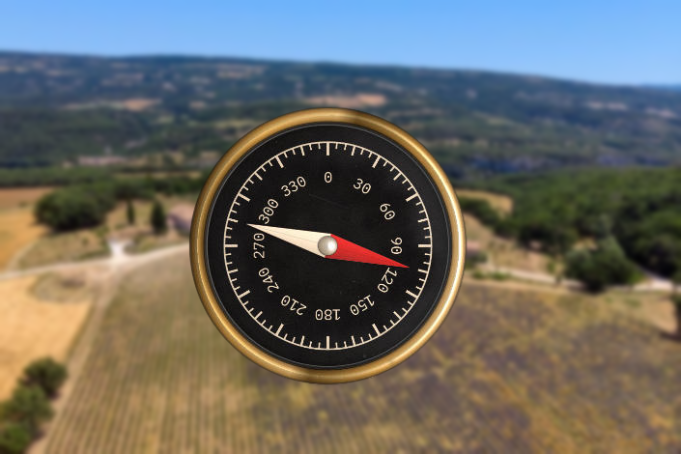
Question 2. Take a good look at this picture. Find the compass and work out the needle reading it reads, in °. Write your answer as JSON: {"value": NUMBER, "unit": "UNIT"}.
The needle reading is {"value": 105, "unit": "°"}
